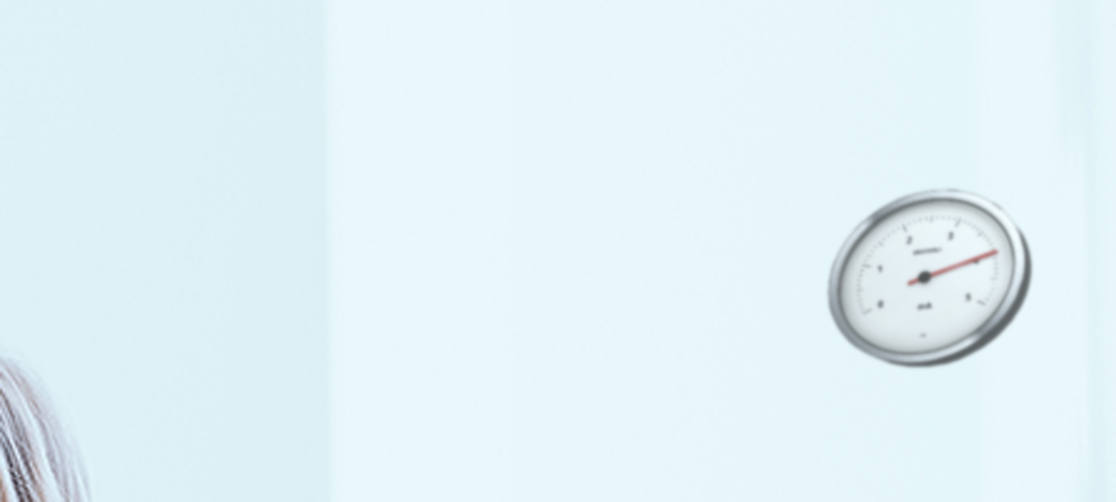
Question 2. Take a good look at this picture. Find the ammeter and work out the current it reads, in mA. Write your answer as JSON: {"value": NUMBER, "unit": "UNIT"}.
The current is {"value": 4, "unit": "mA"}
